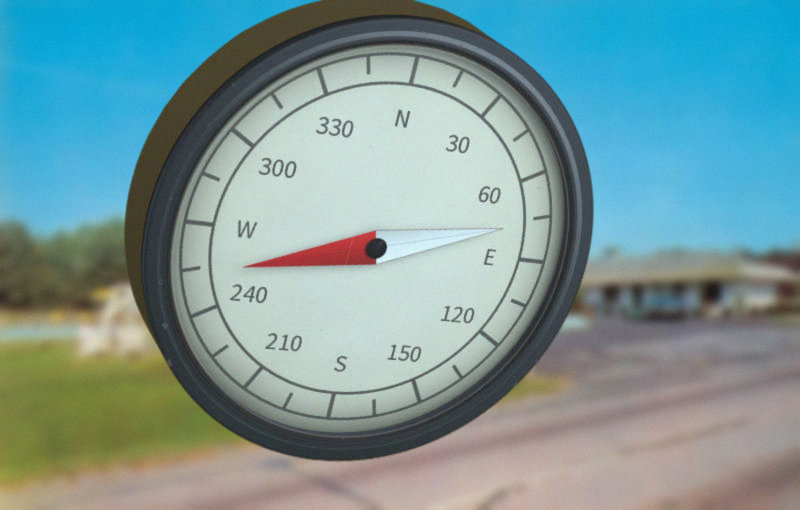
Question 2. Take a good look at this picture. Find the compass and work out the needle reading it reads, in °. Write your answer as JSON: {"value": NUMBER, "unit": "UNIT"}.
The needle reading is {"value": 255, "unit": "°"}
